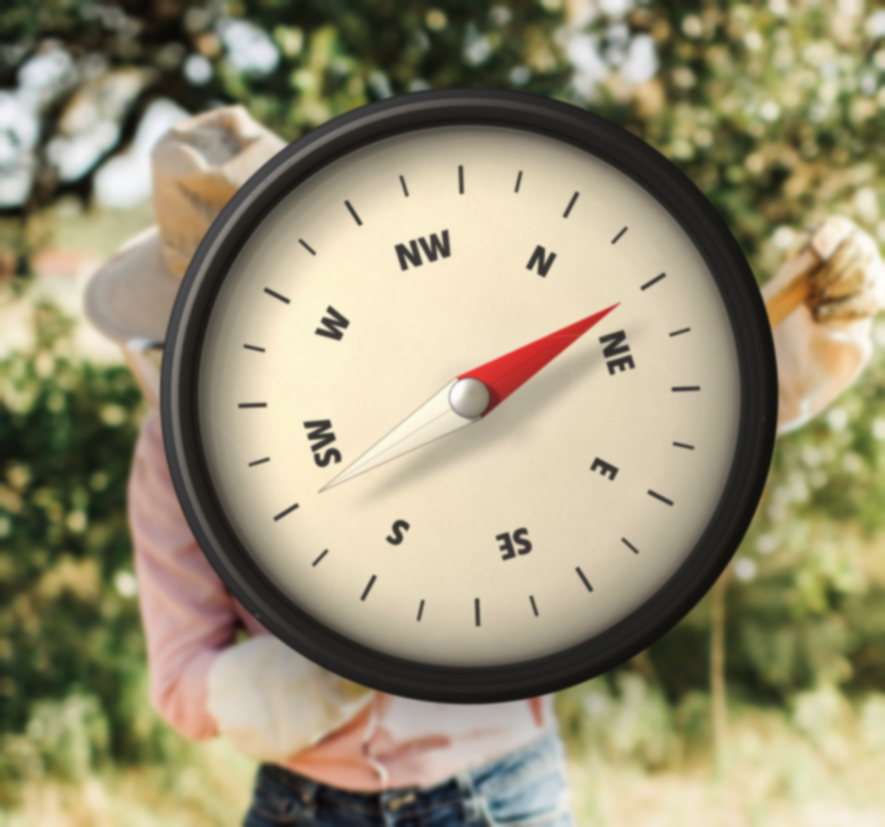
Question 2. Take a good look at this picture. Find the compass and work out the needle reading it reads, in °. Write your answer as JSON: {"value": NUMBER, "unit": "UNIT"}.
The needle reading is {"value": 30, "unit": "°"}
